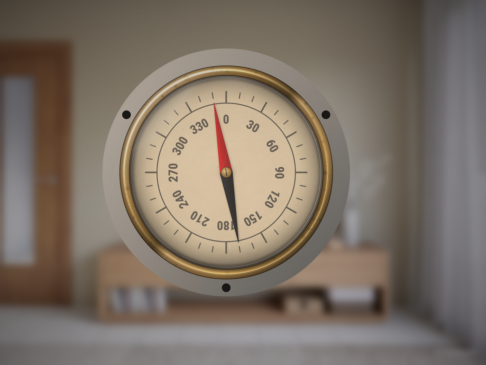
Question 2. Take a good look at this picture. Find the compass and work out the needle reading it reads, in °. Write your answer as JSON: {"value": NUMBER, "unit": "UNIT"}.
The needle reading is {"value": 350, "unit": "°"}
